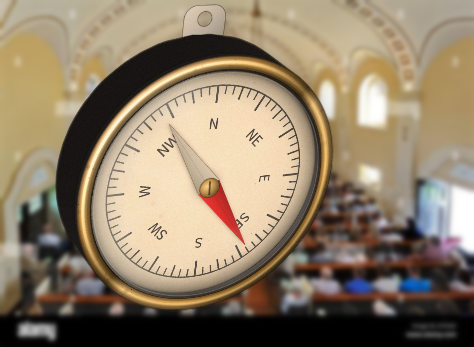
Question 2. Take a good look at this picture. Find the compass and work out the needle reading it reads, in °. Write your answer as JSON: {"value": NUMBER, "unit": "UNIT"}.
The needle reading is {"value": 145, "unit": "°"}
